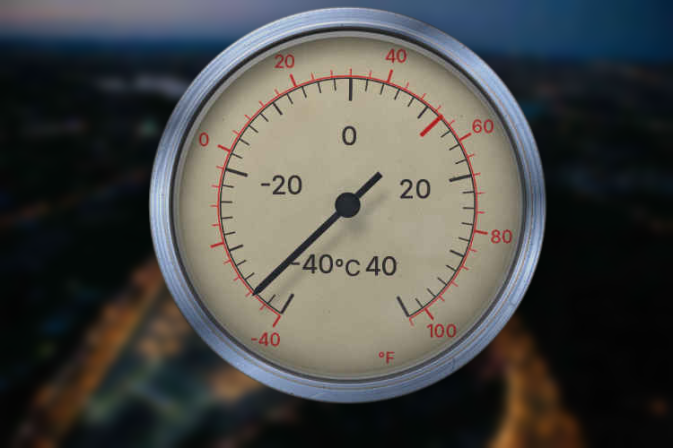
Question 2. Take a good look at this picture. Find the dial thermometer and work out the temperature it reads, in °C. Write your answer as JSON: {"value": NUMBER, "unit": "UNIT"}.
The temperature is {"value": -36, "unit": "°C"}
